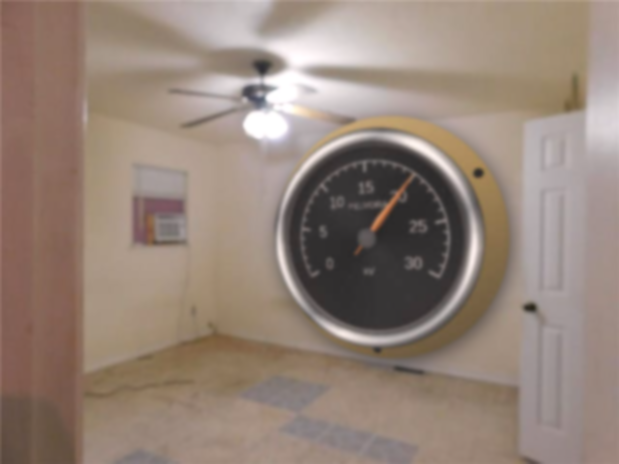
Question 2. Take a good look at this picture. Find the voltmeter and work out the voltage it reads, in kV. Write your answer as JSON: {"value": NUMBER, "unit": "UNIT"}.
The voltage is {"value": 20, "unit": "kV"}
